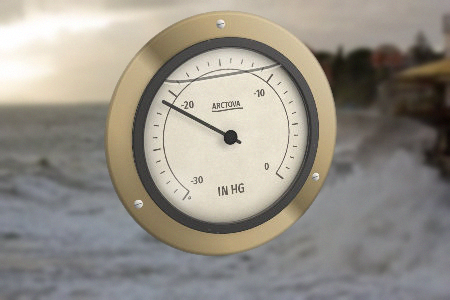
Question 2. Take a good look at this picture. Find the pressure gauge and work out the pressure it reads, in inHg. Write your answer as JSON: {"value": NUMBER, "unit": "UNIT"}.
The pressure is {"value": -21, "unit": "inHg"}
